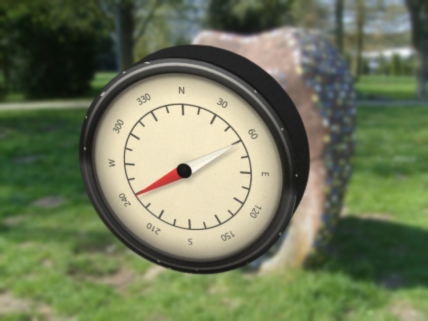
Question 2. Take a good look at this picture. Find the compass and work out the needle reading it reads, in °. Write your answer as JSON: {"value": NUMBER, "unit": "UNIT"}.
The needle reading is {"value": 240, "unit": "°"}
